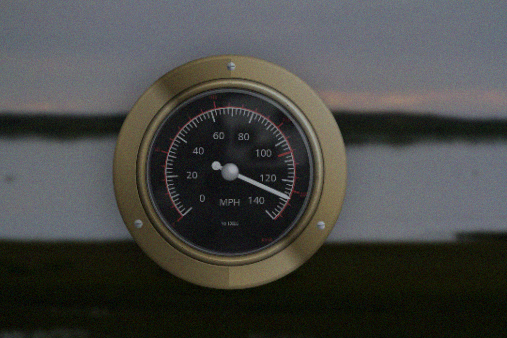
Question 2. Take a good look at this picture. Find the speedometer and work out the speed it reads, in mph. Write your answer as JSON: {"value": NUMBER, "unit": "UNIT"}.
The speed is {"value": 128, "unit": "mph"}
